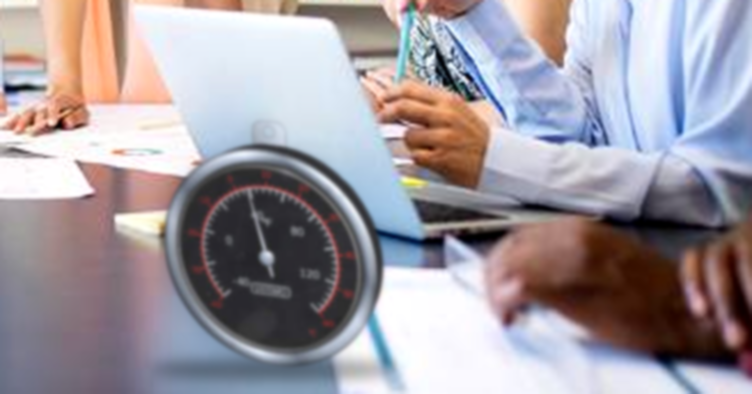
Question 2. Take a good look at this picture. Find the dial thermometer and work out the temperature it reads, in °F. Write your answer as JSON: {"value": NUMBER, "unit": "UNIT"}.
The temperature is {"value": 40, "unit": "°F"}
